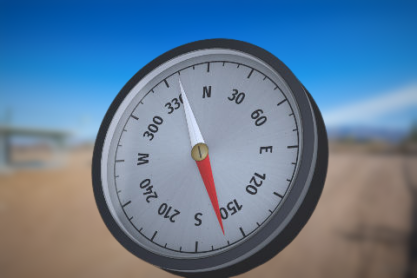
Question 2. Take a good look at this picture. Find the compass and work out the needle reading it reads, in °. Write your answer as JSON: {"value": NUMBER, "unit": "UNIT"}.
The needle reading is {"value": 160, "unit": "°"}
